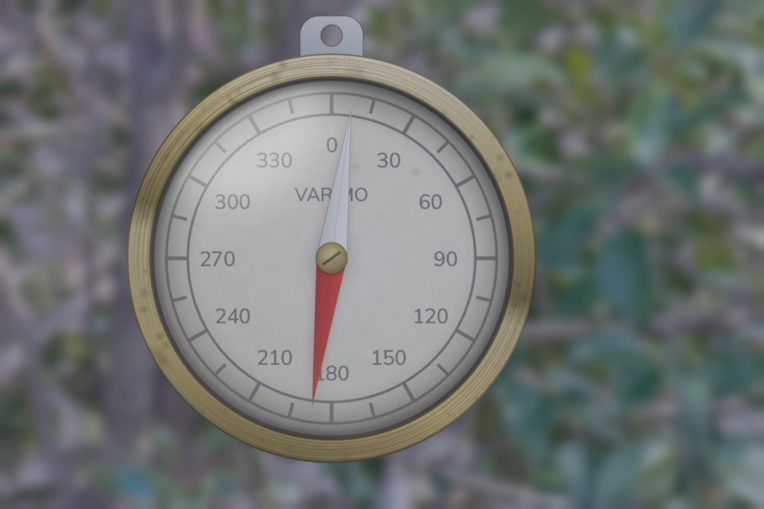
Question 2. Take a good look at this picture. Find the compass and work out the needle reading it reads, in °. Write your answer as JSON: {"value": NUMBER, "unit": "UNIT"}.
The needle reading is {"value": 187.5, "unit": "°"}
